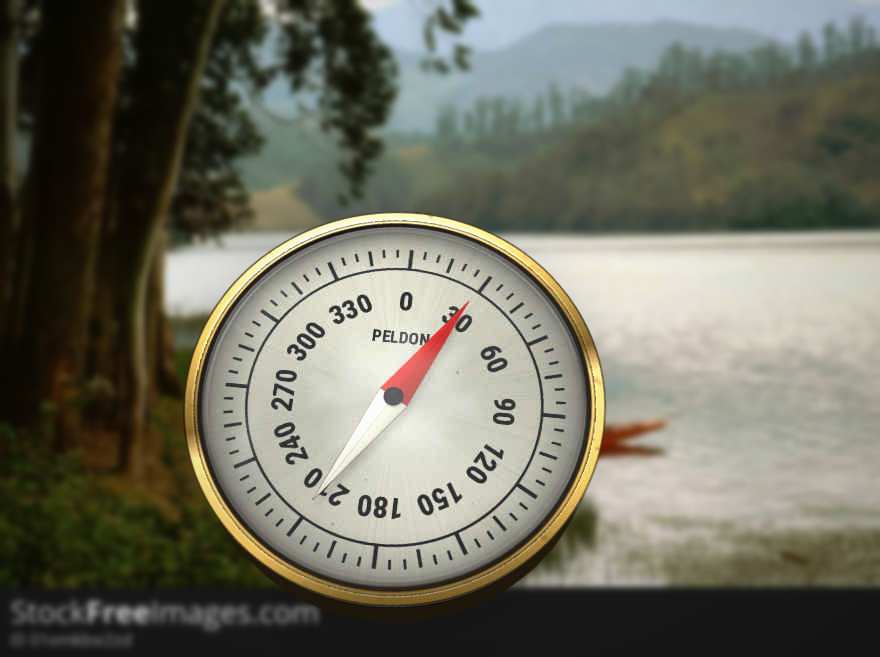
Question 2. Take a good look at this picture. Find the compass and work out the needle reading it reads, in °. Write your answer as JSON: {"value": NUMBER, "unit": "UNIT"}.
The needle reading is {"value": 30, "unit": "°"}
